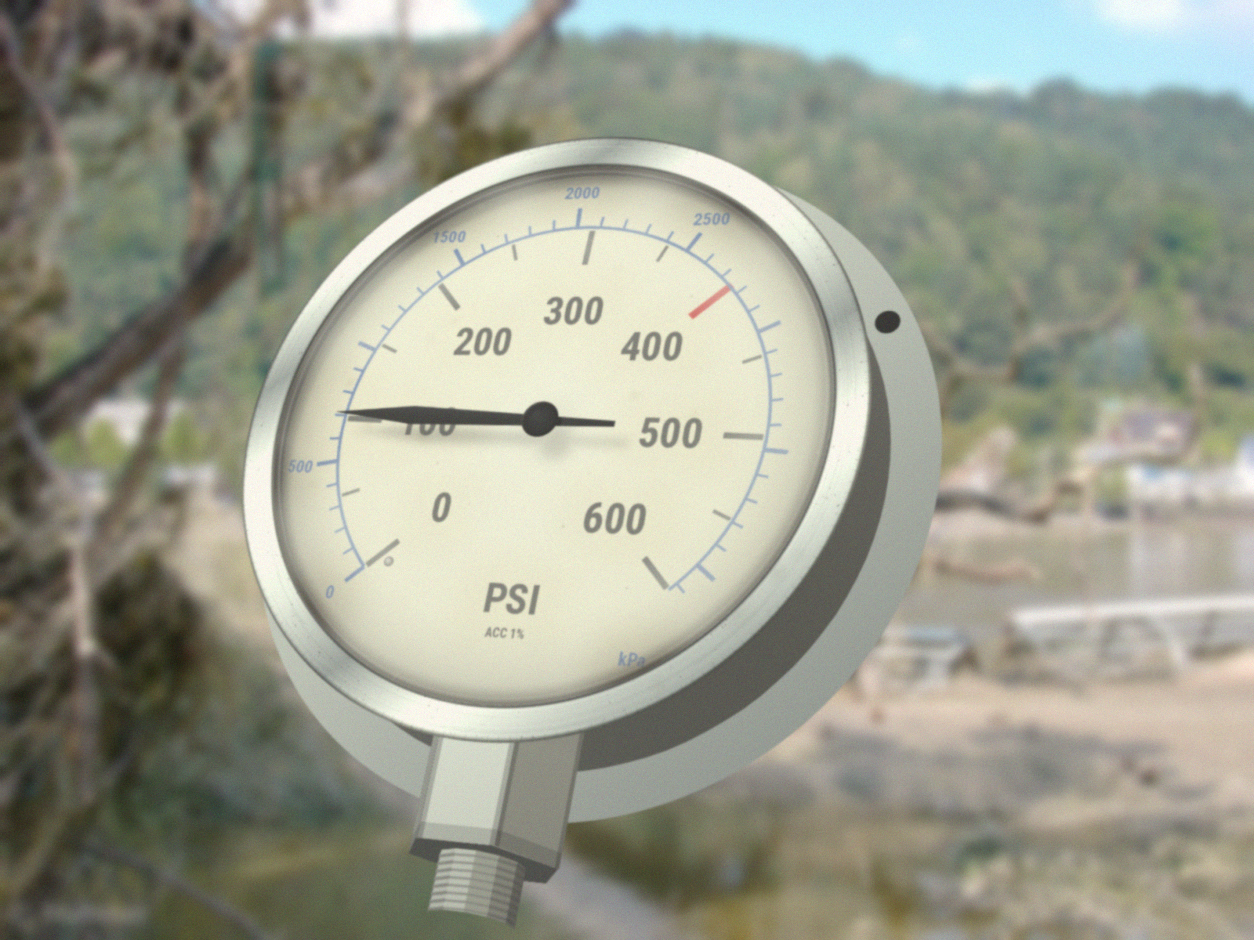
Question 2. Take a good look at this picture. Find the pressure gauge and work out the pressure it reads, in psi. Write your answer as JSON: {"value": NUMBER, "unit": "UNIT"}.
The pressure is {"value": 100, "unit": "psi"}
